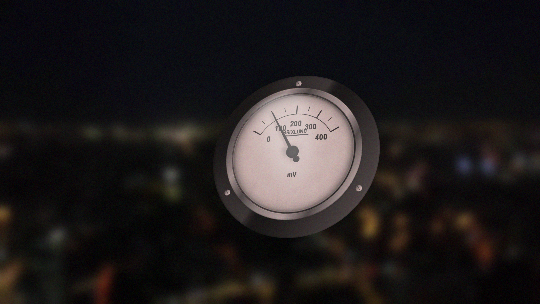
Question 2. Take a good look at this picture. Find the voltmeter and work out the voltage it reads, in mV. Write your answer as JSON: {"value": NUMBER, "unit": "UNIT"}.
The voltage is {"value": 100, "unit": "mV"}
